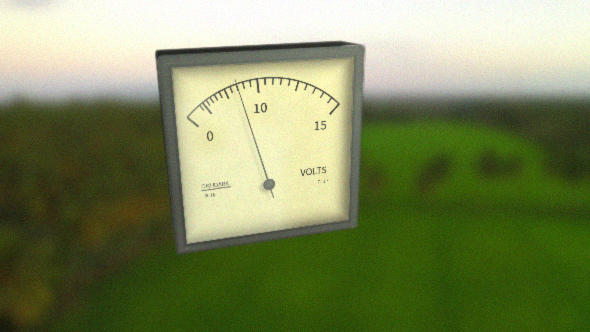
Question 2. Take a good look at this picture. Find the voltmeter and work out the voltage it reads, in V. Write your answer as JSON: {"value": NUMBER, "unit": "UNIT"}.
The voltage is {"value": 8.5, "unit": "V"}
